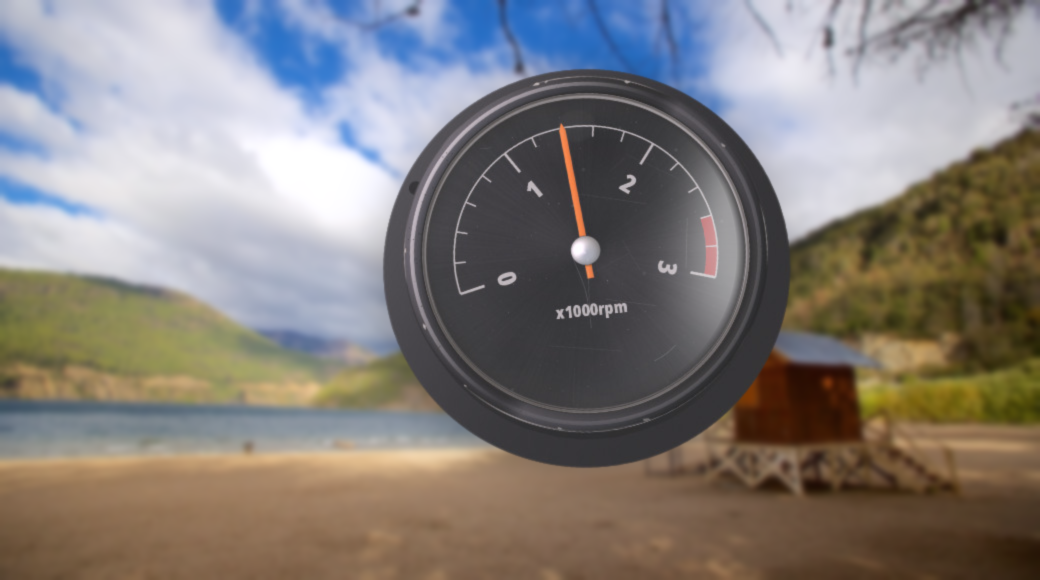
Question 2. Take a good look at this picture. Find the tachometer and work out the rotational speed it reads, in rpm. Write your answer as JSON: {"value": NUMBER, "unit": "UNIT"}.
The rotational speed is {"value": 1400, "unit": "rpm"}
